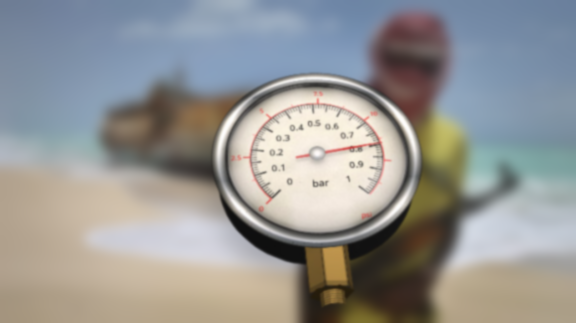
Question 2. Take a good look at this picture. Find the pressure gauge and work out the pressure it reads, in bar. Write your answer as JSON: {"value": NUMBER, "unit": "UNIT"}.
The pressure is {"value": 0.8, "unit": "bar"}
